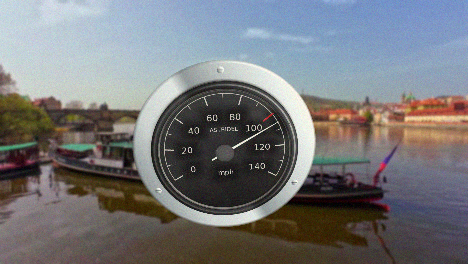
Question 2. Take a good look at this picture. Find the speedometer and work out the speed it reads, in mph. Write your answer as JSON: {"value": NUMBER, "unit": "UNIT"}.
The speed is {"value": 105, "unit": "mph"}
